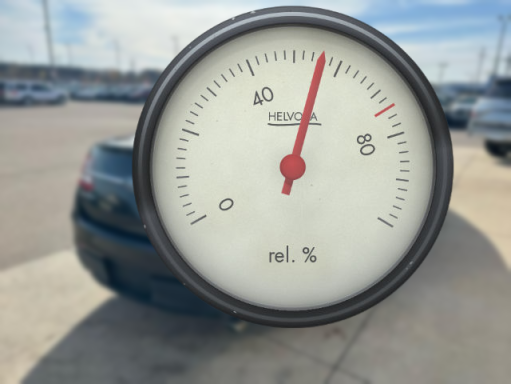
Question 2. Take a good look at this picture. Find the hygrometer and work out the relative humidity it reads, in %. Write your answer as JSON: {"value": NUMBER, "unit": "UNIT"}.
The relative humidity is {"value": 56, "unit": "%"}
